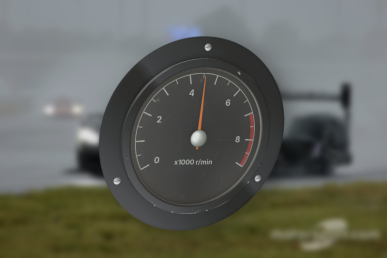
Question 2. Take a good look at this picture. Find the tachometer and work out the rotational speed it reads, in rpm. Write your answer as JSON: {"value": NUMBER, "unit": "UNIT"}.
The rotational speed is {"value": 4500, "unit": "rpm"}
